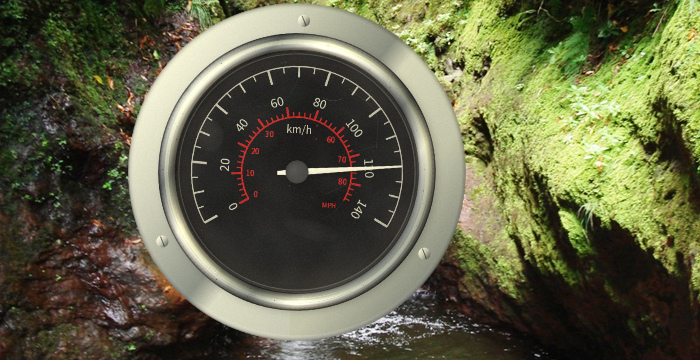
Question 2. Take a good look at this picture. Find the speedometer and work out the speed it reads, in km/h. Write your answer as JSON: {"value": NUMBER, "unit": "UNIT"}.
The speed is {"value": 120, "unit": "km/h"}
